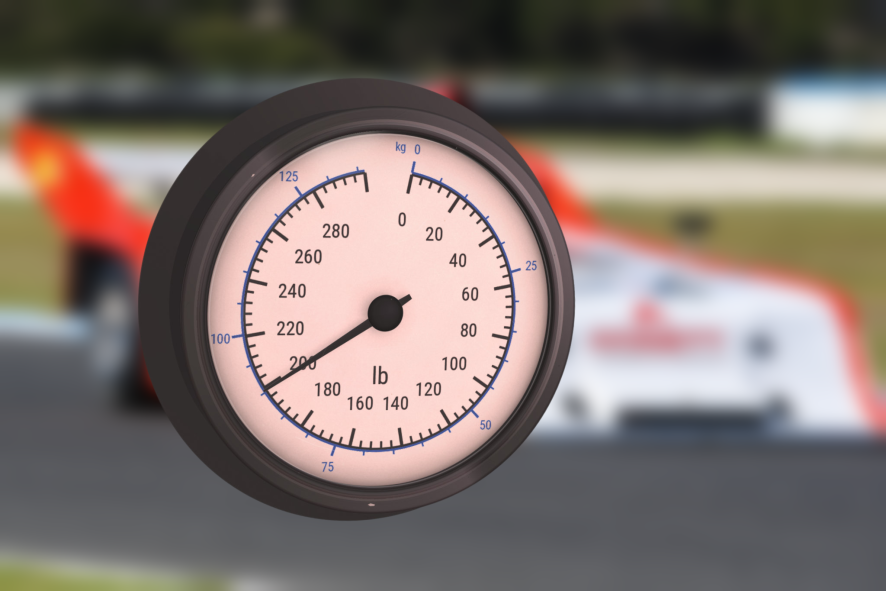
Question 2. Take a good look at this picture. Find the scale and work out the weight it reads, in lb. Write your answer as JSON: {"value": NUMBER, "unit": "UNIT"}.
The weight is {"value": 200, "unit": "lb"}
